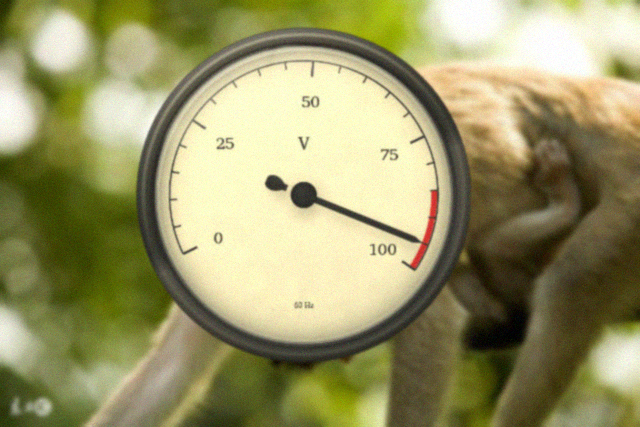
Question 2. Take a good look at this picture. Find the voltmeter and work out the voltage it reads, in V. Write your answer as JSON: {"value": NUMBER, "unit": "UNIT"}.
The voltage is {"value": 95, "unit": "V"}
